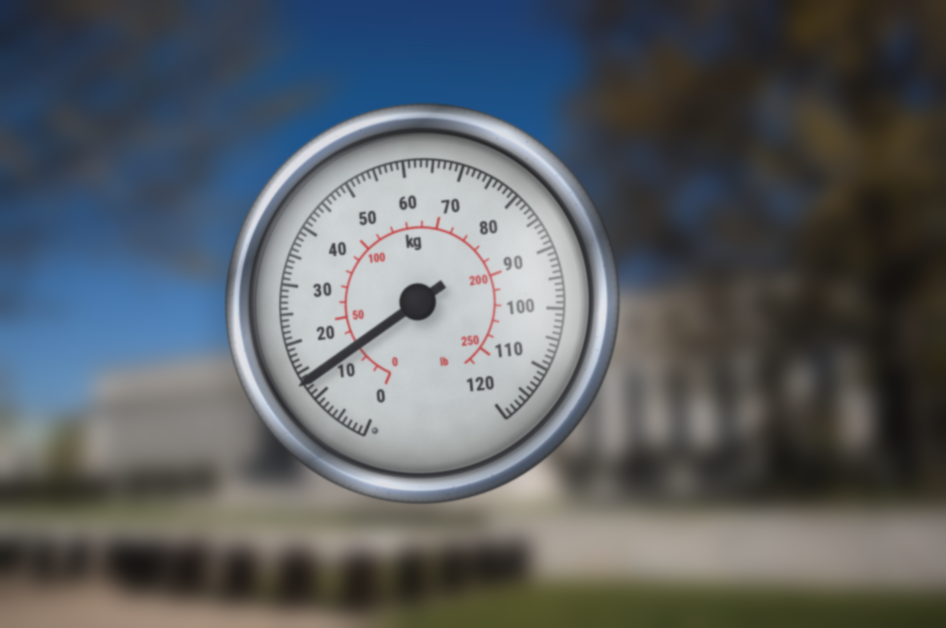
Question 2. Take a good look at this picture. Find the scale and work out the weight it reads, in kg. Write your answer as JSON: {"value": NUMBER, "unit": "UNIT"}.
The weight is {"value": 13, "unit": "kg"}
